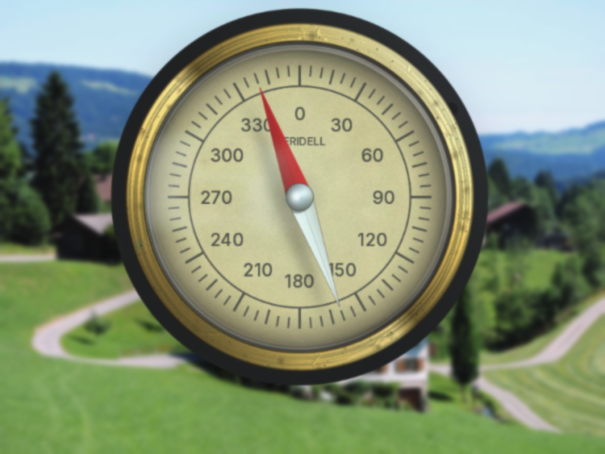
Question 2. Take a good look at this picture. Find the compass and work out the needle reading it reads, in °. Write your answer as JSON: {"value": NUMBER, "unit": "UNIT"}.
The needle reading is {"value": 340, "unit": "°"}
